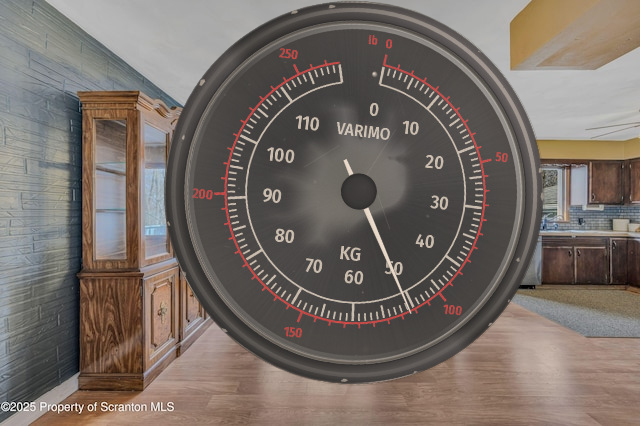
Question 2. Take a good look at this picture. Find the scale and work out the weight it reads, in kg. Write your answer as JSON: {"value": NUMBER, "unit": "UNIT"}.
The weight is {"value": 51, "unit": "kg"}
